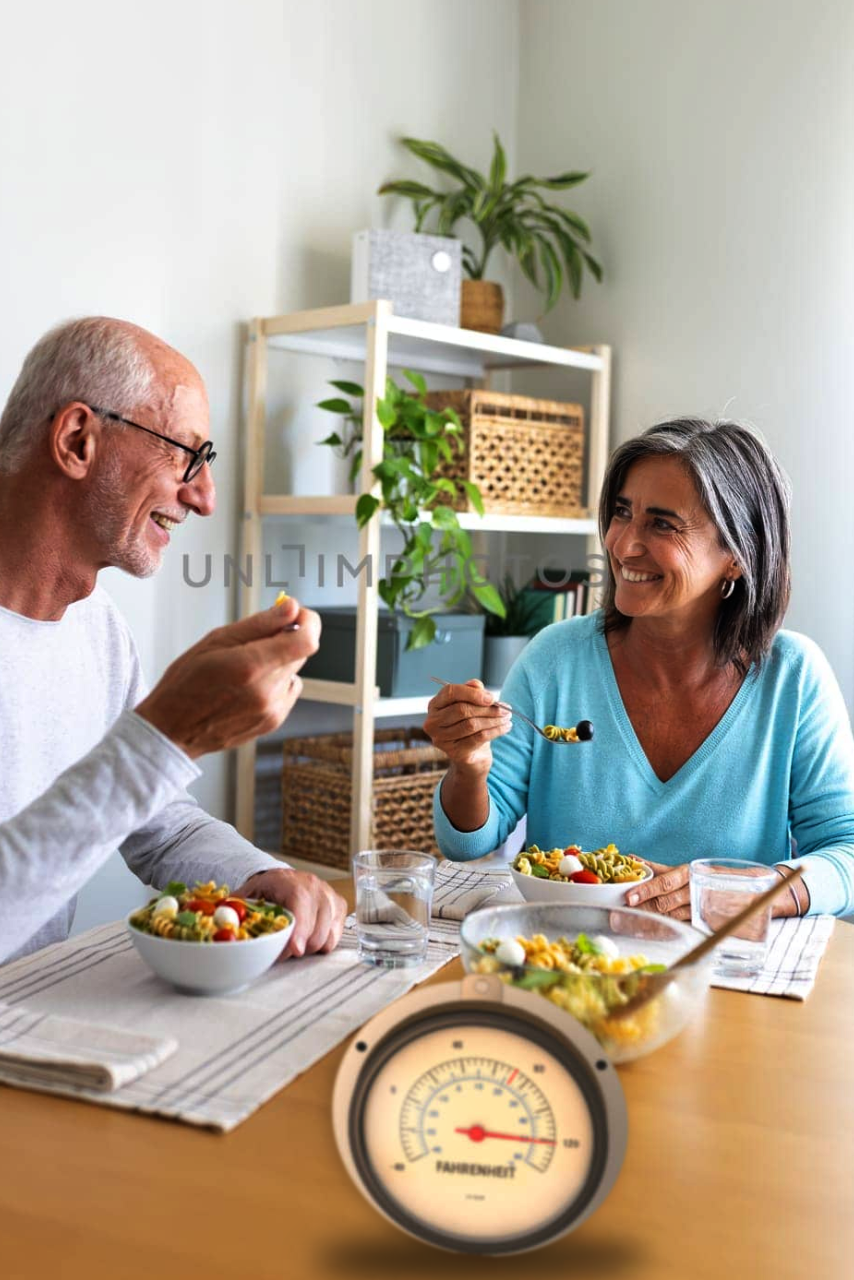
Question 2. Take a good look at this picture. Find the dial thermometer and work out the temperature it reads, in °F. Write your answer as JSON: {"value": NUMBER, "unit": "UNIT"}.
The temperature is {"value": 120, "unit": "°F"}
